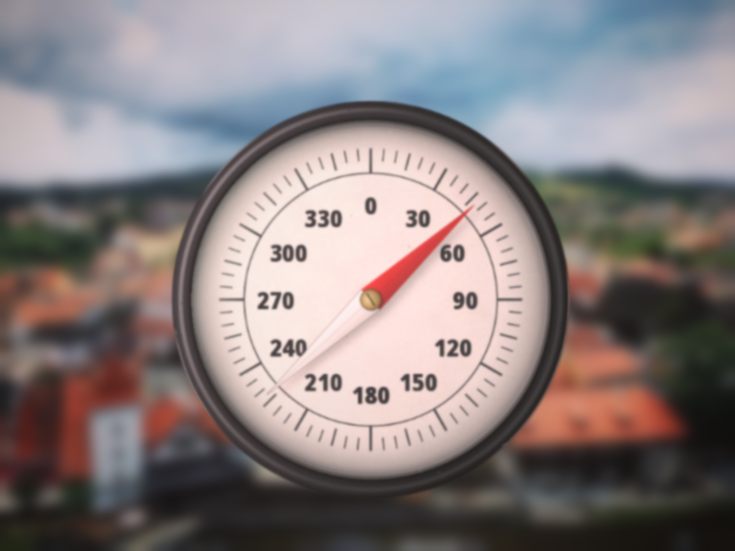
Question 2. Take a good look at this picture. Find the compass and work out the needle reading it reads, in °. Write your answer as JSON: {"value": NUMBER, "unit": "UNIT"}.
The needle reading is {"value": 47.5, "unit": "°"}
